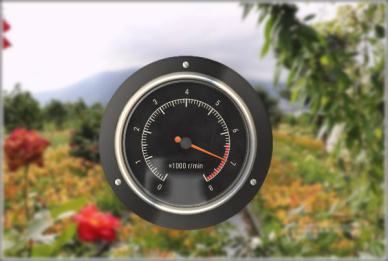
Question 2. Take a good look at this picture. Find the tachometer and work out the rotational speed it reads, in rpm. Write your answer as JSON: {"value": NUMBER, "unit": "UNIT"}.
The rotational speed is {"value": 7000, "unit": "rpm"}
